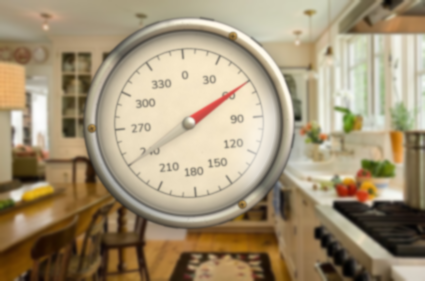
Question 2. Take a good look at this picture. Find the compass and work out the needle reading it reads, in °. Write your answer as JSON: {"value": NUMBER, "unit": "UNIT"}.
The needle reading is {"value": 60, "unit": "°"}
